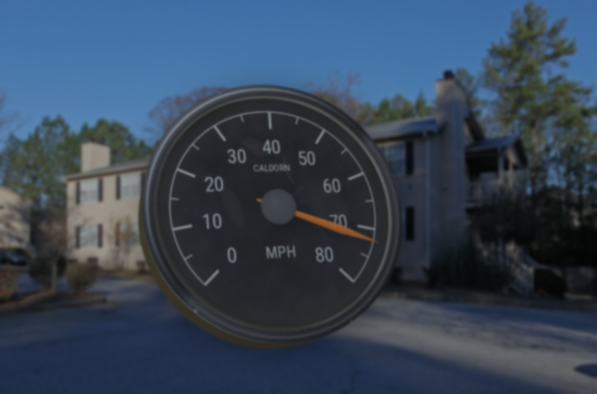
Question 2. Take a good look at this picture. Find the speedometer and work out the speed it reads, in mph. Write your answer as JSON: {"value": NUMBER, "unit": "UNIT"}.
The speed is {"value": 72.5, "unit": "mph"}
